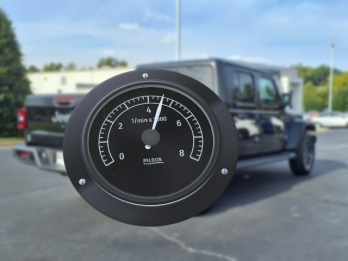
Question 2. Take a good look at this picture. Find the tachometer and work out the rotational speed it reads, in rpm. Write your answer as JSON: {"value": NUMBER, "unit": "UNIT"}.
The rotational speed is {"value": 4600, "unit": "rpm"}
